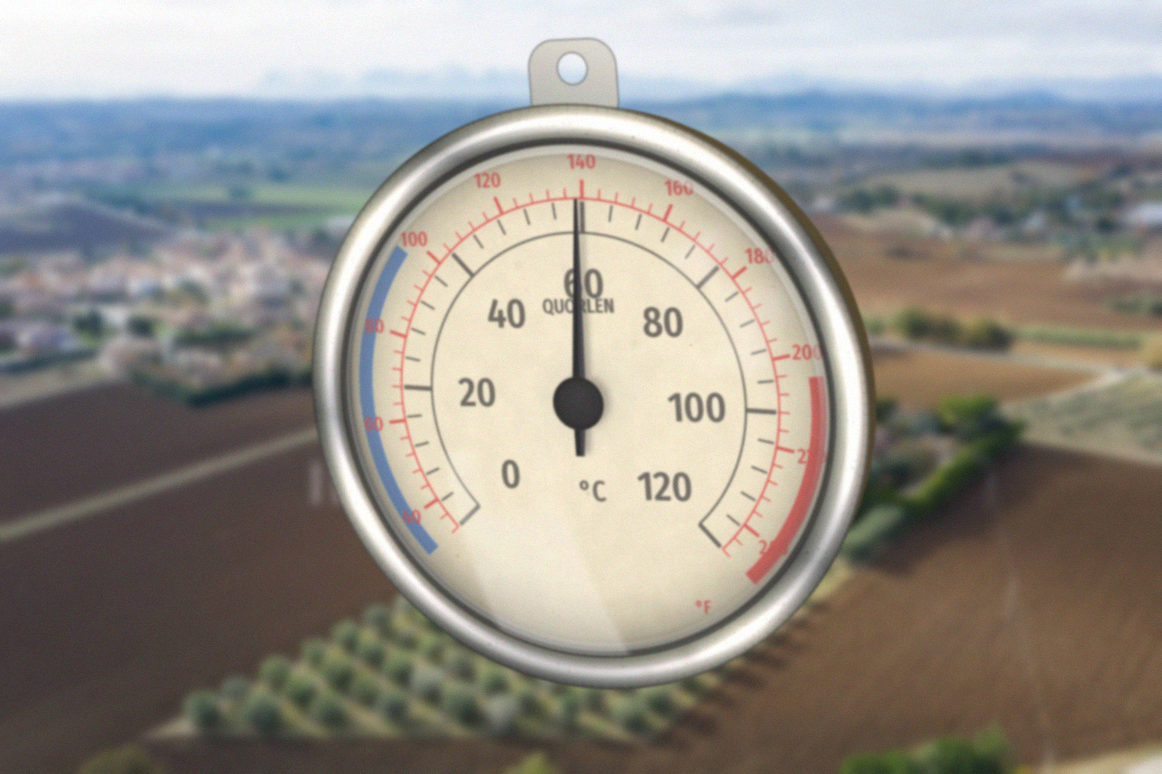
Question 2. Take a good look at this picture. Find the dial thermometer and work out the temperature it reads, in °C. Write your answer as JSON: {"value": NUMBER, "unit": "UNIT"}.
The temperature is {"value": 60, "unit": "°C"}
